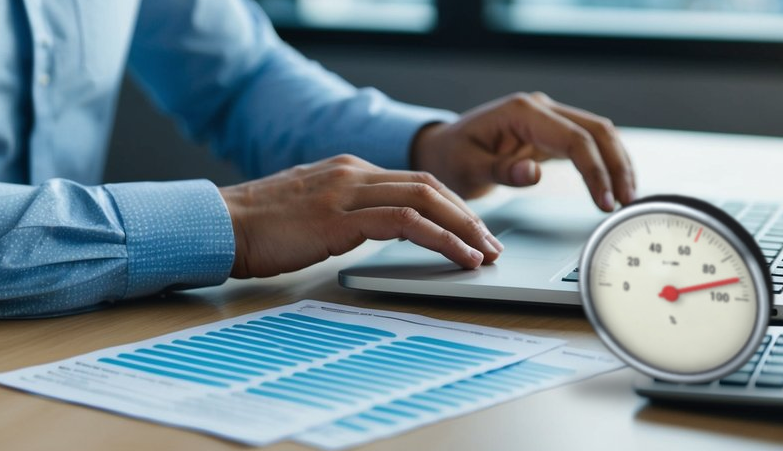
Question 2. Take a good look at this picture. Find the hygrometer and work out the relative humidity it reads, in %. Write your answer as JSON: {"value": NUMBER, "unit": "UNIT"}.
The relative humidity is {"value": 90, "unit": "%"}
